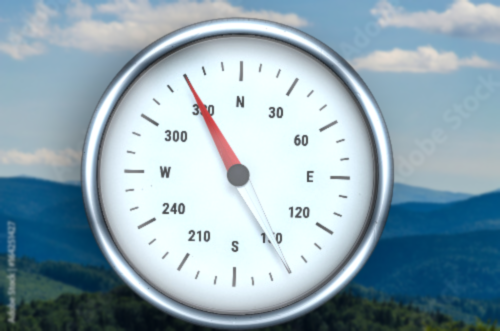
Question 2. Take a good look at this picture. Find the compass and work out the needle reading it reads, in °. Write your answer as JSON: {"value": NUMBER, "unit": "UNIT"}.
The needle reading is {"value": 330, "unit": "°"}
